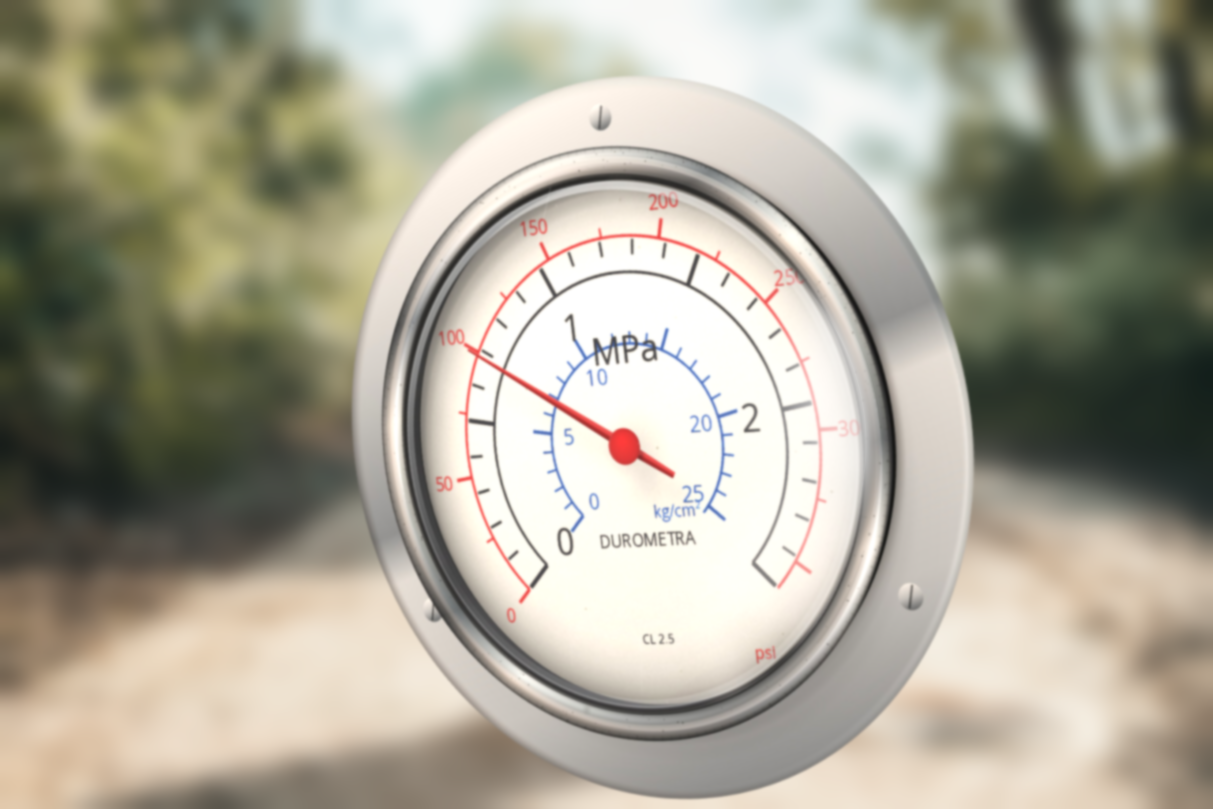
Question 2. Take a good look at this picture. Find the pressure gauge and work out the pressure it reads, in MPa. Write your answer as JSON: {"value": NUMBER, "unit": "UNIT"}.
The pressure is {"value": 0.7, "unit": "MPa"}
